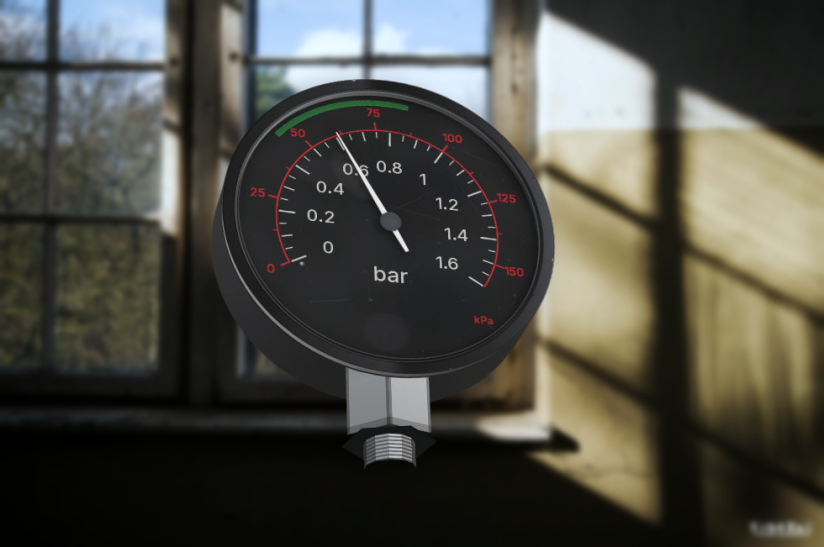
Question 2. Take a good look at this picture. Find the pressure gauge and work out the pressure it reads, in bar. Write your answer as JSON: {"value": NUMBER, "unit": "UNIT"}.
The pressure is {"value": 0.6, "unit": "bar"}
